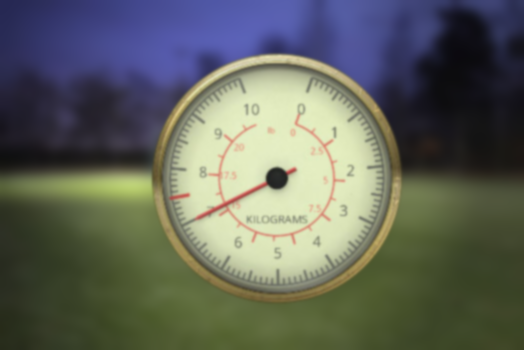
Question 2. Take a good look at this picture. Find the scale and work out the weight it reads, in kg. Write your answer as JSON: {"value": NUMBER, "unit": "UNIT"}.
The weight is {"value": 7, "unit": "kg"}
